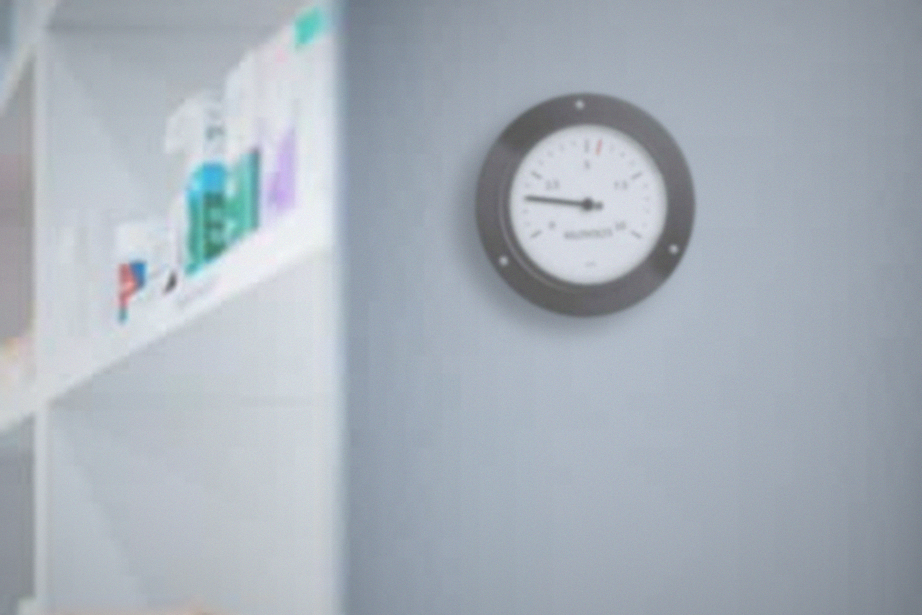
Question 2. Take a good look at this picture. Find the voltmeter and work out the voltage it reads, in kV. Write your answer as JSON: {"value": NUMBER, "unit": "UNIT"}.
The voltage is {"value": 1.5, "unit": "kV"}
